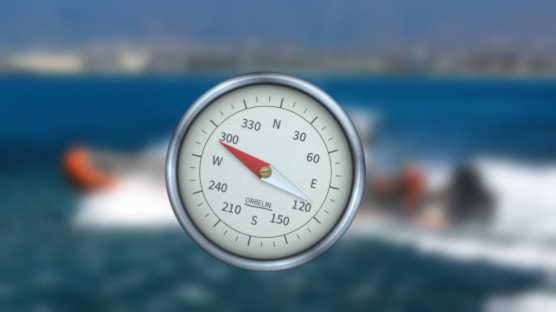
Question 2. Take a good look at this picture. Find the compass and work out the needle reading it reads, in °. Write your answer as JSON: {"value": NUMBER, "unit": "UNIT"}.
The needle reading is {"value": 290, "unit": "°"}
